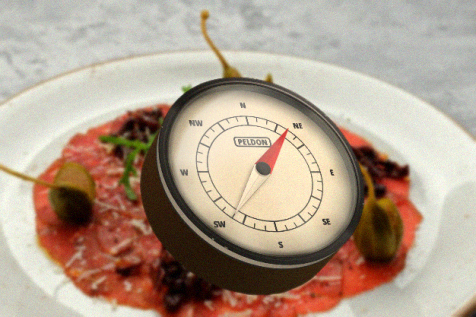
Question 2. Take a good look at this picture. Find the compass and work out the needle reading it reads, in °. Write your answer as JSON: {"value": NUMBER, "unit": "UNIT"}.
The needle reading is {"value": 40, "unit": "°"}
